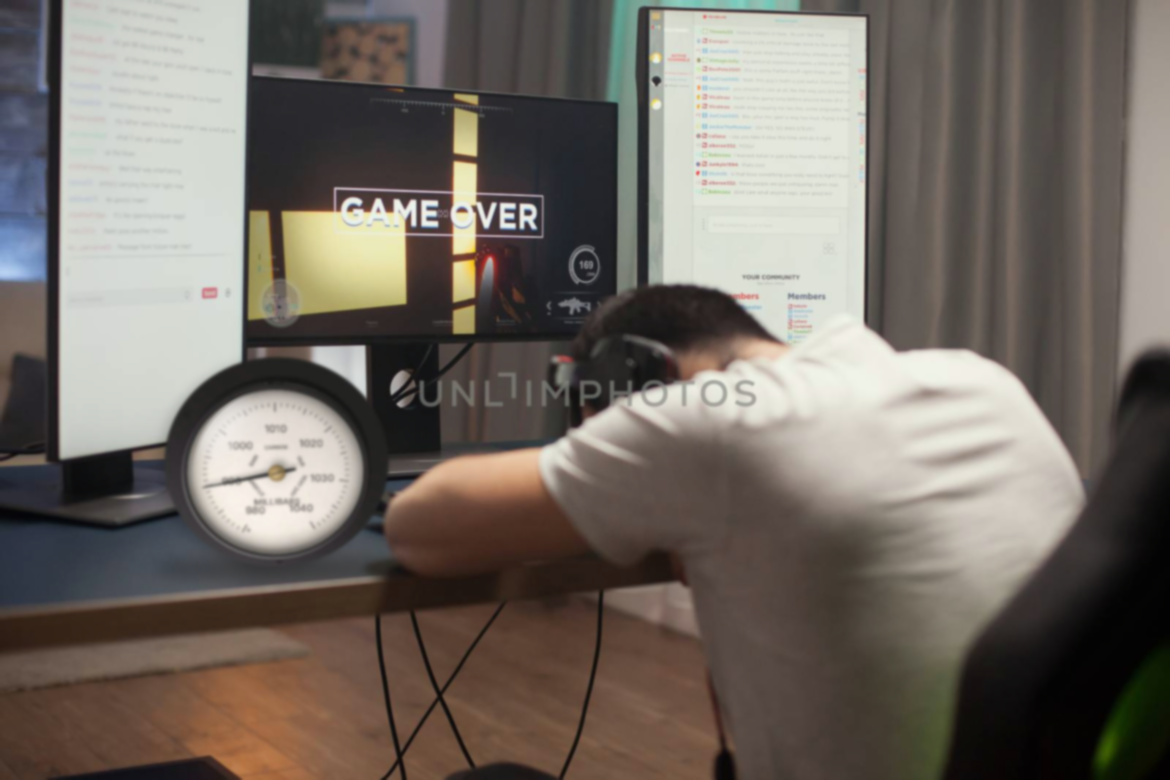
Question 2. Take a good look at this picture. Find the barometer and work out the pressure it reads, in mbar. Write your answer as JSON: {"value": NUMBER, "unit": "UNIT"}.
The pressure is {"value": 990, "unit": "mbar"}
